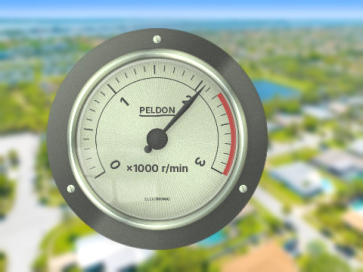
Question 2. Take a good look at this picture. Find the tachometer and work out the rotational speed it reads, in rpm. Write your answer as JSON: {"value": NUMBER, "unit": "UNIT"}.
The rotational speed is {"value": 2050, "unit": "rpm"}
